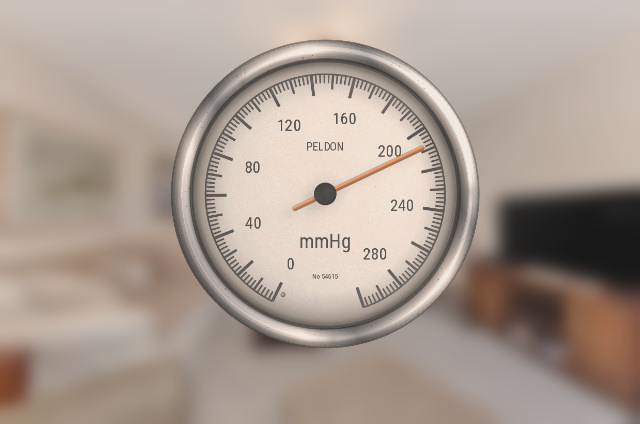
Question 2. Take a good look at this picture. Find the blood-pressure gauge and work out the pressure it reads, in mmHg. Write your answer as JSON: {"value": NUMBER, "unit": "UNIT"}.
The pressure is {"value": 208, "unit": "mmHg"}
